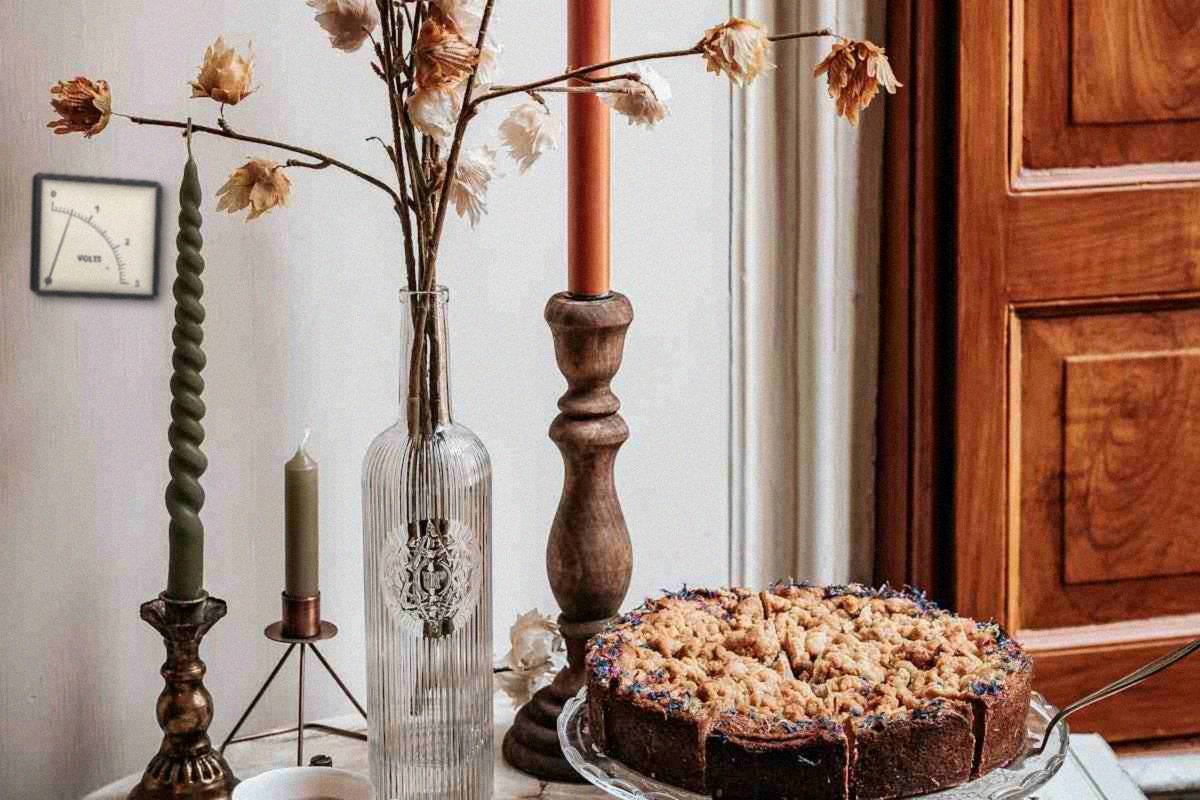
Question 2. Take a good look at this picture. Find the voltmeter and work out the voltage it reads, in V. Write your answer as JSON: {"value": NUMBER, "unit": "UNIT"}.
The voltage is {"value": 0.5, "unit": "V"}
